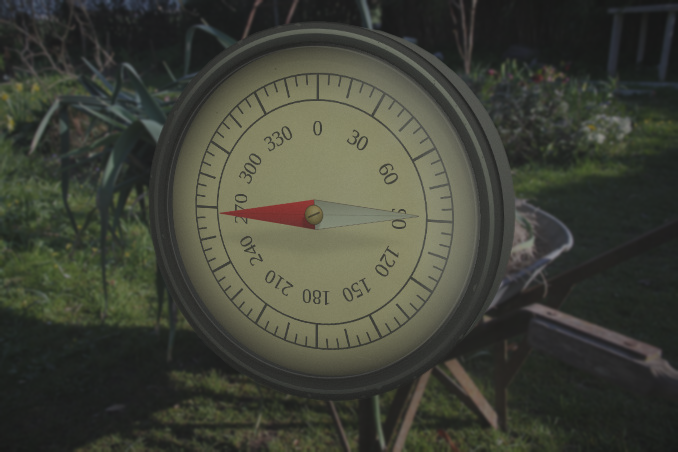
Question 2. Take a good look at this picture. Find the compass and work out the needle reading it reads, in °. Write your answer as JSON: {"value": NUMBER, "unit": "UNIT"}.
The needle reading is {"value": 267.5, "unit": "°"}
